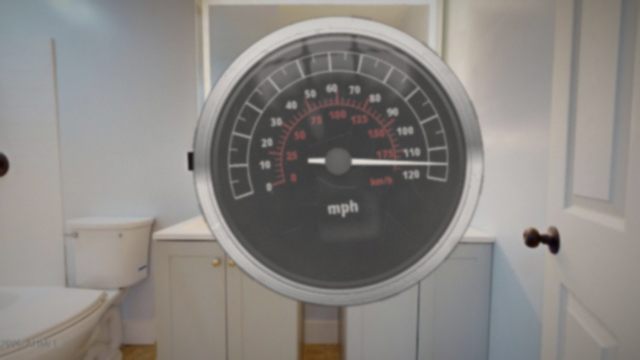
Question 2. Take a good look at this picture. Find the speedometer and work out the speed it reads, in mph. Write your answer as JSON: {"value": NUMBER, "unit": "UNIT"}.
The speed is {"value": 115, "unit": "mph"}
